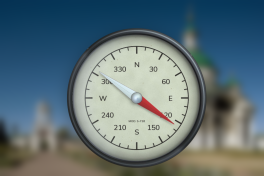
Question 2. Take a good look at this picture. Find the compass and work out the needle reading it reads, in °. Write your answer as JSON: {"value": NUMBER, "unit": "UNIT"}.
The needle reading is {"value": 125, "unit": "°"}
